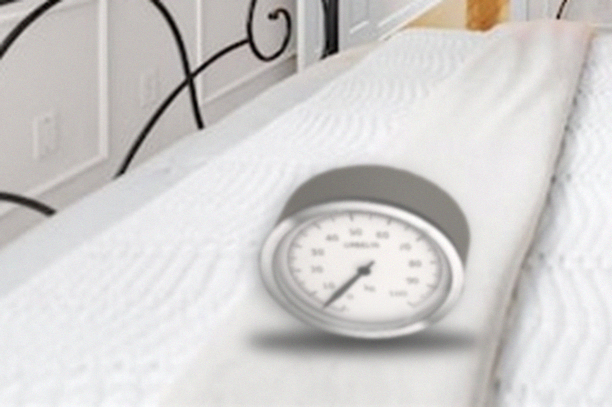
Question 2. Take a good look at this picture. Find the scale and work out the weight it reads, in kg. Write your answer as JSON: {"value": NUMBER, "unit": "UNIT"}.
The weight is {"value": 5, "unit": "kg"}
